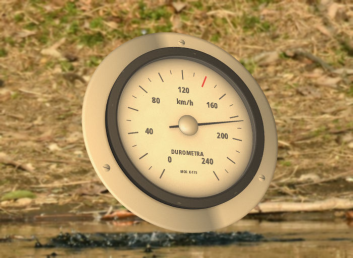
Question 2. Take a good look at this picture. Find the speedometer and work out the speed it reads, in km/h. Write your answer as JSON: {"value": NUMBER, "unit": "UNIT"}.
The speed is {"value": 185, "unit": "km/h"}
